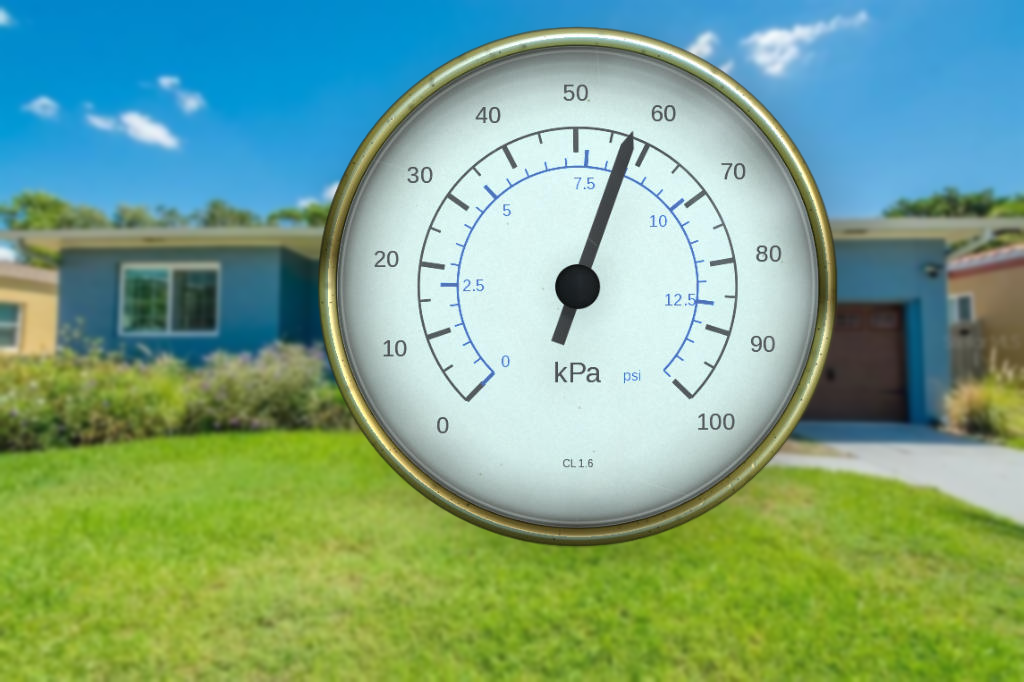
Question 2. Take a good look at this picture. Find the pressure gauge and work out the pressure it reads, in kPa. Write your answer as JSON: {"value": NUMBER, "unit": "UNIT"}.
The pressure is {"value": 57.5, "unit": "kPa"}
